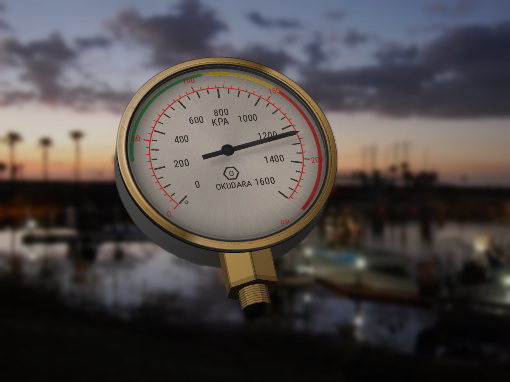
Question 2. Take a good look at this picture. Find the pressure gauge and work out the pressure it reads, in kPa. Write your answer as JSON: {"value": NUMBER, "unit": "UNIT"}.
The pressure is {"value": 1250, "unit": "kPa"}
